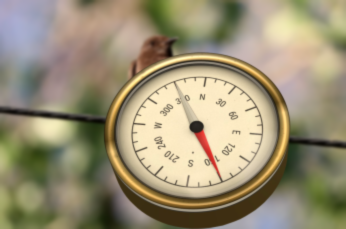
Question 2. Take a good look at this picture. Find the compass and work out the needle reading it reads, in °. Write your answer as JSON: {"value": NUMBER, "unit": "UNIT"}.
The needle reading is {"value": 150, "unit": "°"}
